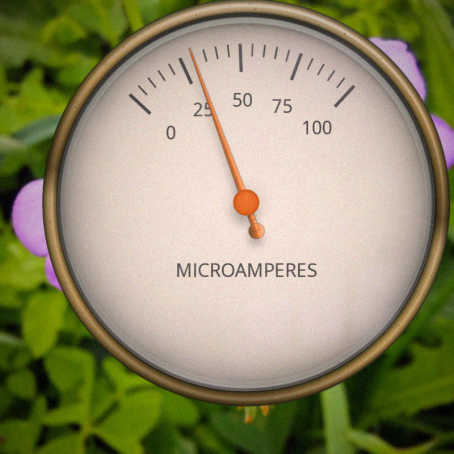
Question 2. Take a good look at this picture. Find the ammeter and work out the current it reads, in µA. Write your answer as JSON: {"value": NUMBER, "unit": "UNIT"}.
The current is {"value": 30, "unit": "µA"}
